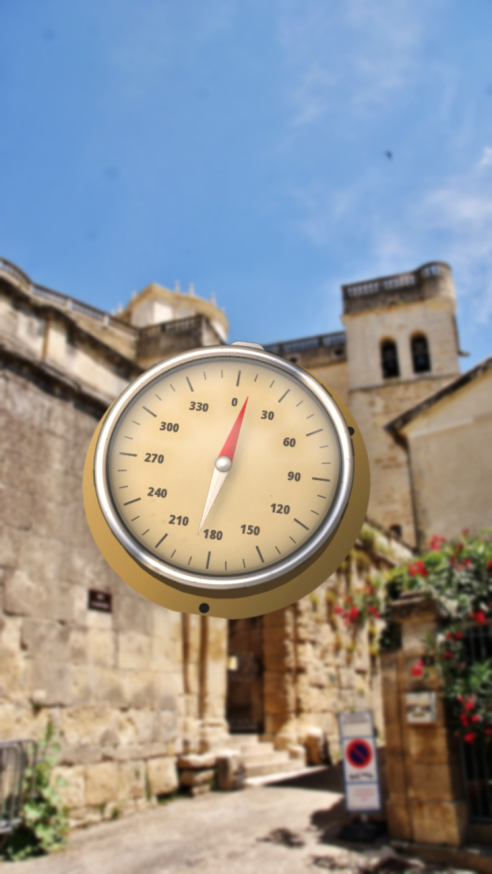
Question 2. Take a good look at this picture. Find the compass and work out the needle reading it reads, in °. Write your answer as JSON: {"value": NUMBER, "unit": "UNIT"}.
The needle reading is {"value": 10, "unit": "°"}
